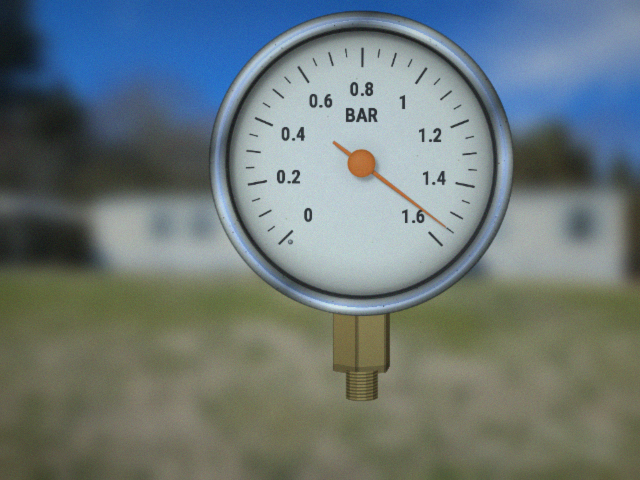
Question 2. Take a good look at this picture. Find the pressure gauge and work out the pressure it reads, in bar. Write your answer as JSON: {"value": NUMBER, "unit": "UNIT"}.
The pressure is {"value": 1.55, "unit": "bar"}
